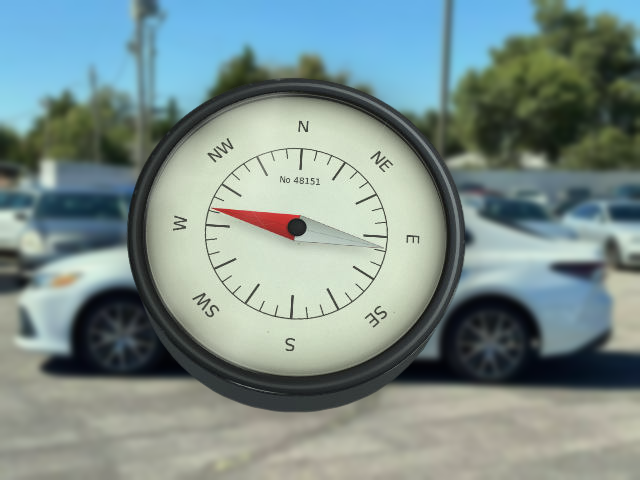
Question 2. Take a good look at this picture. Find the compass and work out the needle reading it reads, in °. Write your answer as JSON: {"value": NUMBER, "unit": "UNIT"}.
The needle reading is {"value": 280, "unit": "°"}
